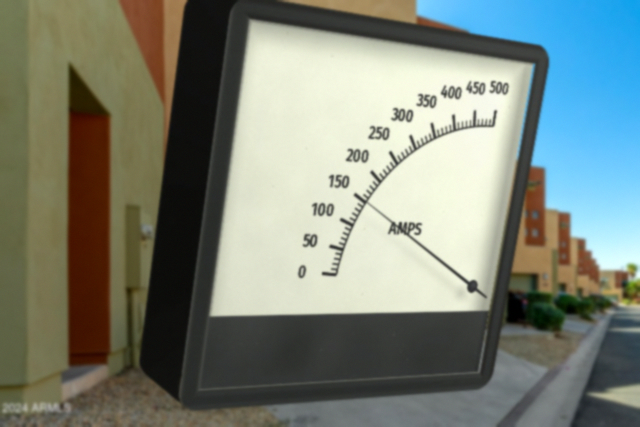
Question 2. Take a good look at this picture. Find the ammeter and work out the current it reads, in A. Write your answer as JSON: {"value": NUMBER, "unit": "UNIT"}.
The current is {"value": 150, "unit": "A"}
